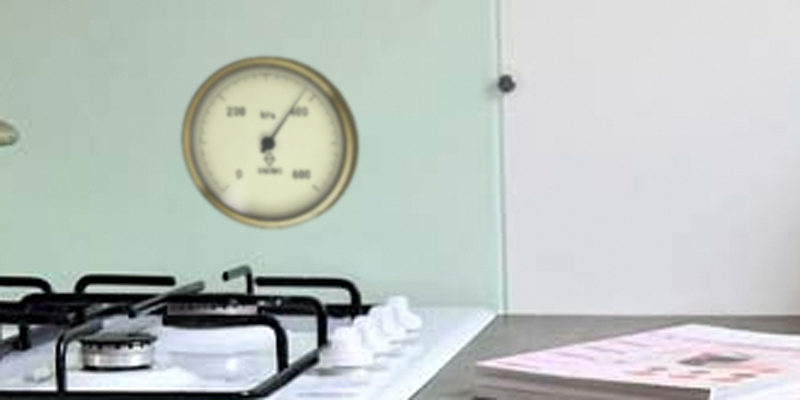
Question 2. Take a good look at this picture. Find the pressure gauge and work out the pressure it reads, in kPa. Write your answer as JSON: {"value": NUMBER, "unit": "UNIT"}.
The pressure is {"value": 380, "unit": "kPa"}
